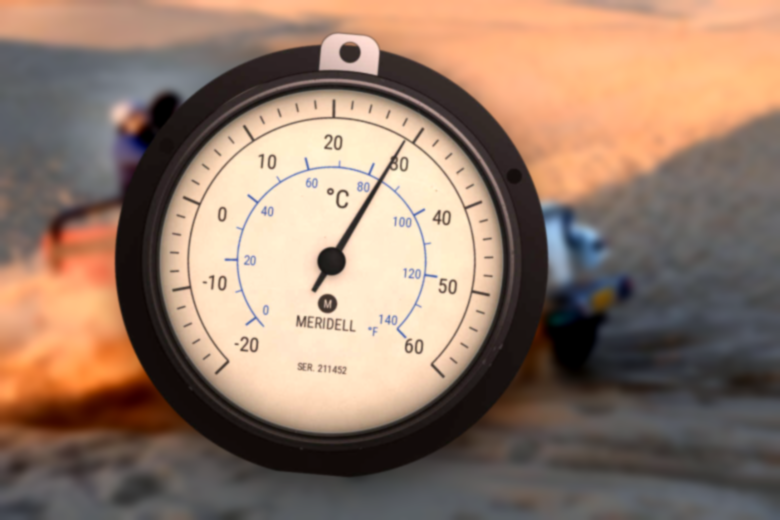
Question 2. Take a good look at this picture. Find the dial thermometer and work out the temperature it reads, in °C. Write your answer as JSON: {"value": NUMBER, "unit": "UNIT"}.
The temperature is {"value": 29, "unit": "°C"}
